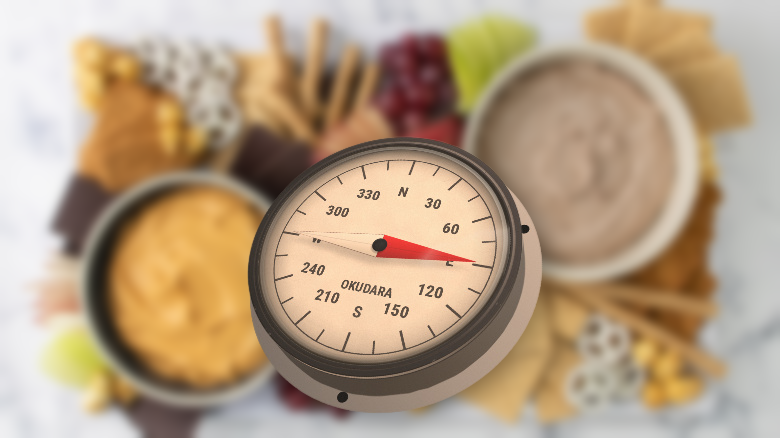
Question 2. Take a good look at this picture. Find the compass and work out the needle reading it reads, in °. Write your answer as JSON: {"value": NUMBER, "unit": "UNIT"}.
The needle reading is {"value": 90, "unit": "°"}
